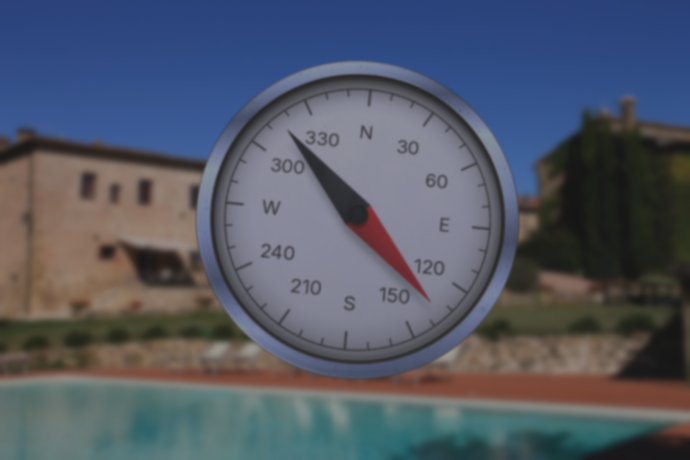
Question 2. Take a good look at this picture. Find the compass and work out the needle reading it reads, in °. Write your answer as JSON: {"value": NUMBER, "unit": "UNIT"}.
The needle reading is {"value": 135, "unit": "°"}
